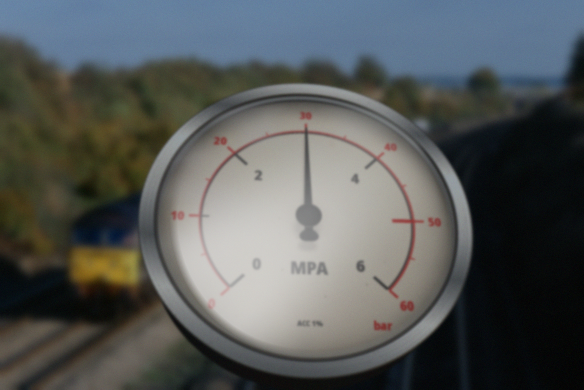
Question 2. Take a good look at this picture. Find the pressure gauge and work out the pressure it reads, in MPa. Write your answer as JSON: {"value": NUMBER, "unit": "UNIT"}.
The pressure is {"value": 3, "unit": "MPa"}
